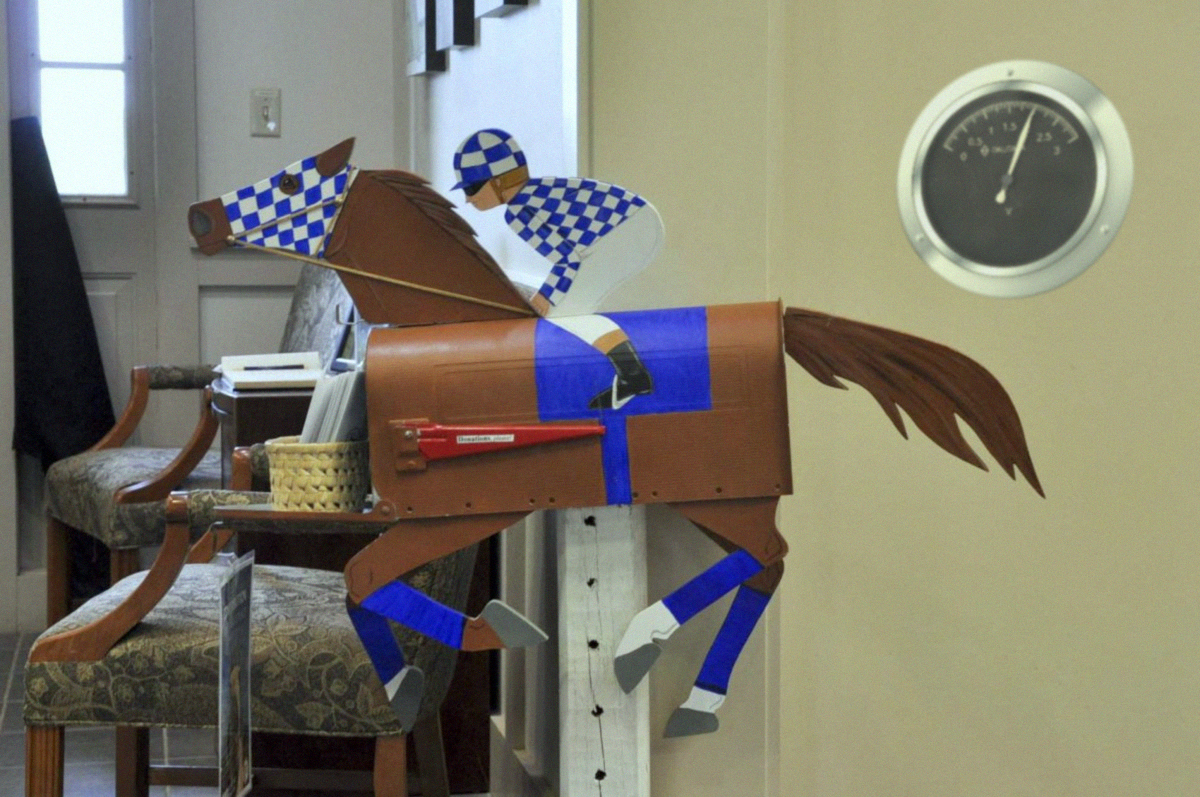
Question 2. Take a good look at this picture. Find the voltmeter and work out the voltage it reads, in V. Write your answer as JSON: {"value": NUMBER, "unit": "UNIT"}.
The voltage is {"value": 2, "unit": "V"}
